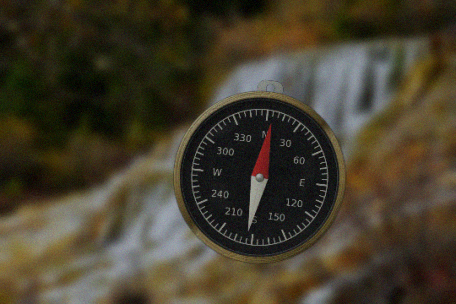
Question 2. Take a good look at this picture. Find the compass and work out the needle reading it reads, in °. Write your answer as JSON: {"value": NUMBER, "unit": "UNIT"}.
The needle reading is {"value": 5, "unit": "°"}
